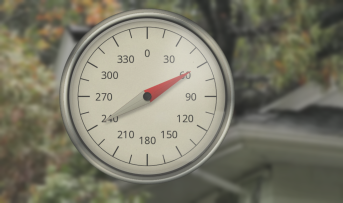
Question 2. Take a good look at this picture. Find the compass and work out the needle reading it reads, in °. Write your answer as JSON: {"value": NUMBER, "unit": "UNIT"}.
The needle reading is {"value": 60, "unit": "°"}
